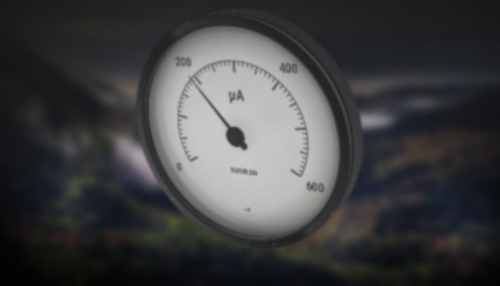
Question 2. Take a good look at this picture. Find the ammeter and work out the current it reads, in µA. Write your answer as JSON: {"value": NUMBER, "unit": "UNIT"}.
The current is {"value": 200, "unit": "µA"}
